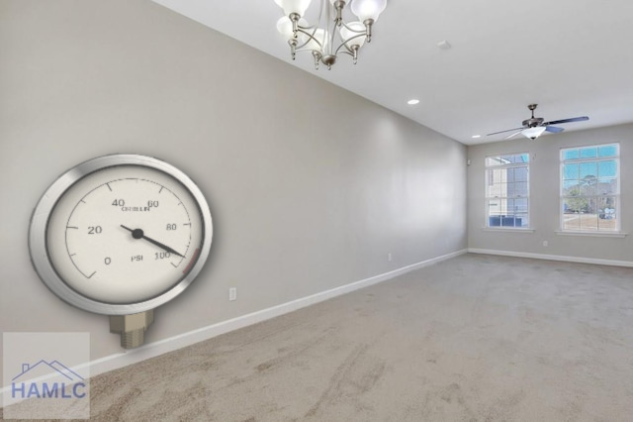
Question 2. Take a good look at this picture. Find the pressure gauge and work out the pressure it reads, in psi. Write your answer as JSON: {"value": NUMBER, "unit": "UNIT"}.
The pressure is {"value": 95, "unit": "psi"}
